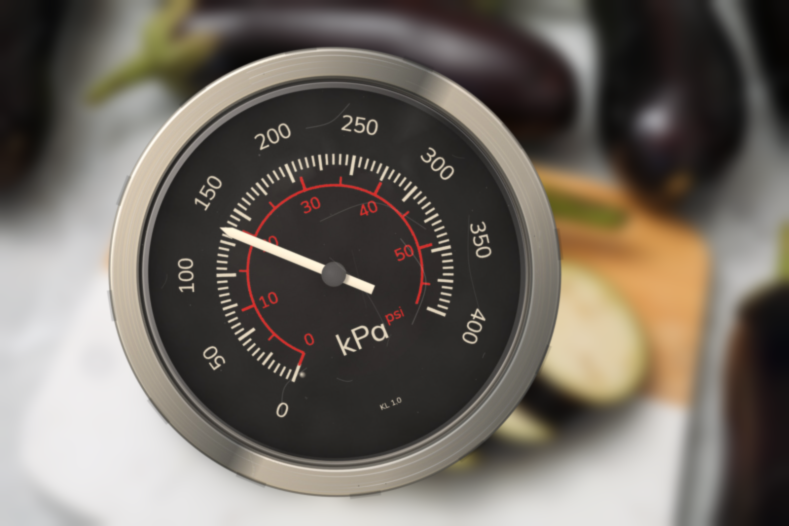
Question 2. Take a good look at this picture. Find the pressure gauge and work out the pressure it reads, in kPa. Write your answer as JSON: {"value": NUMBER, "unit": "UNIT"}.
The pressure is {"value": 135, "unit": "kPa"}
